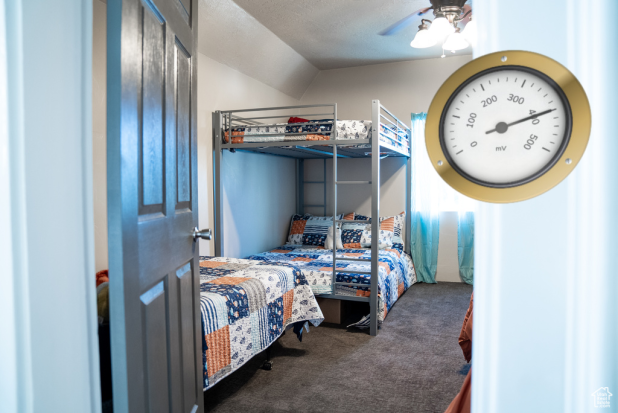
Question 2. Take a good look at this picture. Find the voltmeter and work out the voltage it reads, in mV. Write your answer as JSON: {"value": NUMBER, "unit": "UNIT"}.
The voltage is {"value": 400, "unit": "mV"}
